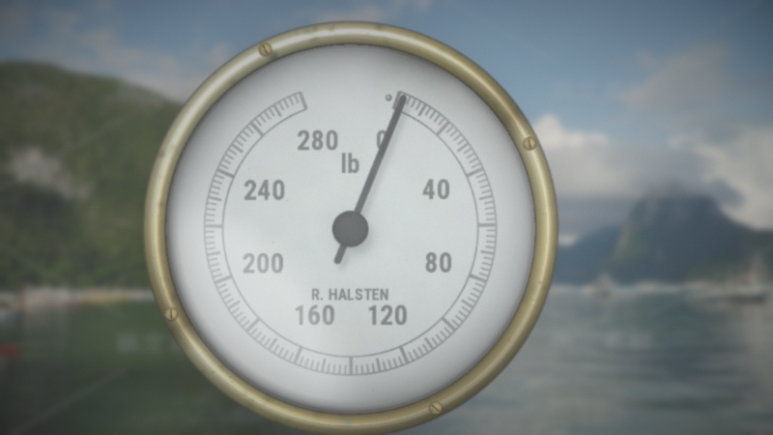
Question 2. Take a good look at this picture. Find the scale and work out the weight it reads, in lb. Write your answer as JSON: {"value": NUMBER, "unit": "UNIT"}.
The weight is {"value": 2, "unit": "lb"}
